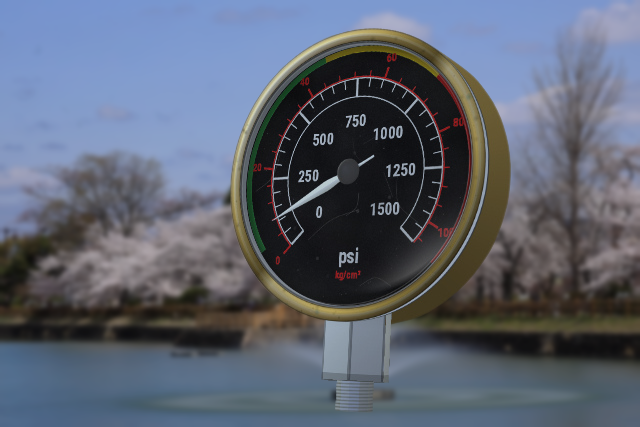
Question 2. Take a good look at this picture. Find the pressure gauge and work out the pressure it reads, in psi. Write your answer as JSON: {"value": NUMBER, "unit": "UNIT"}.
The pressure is {"value": 100, "unit": "psi"}
